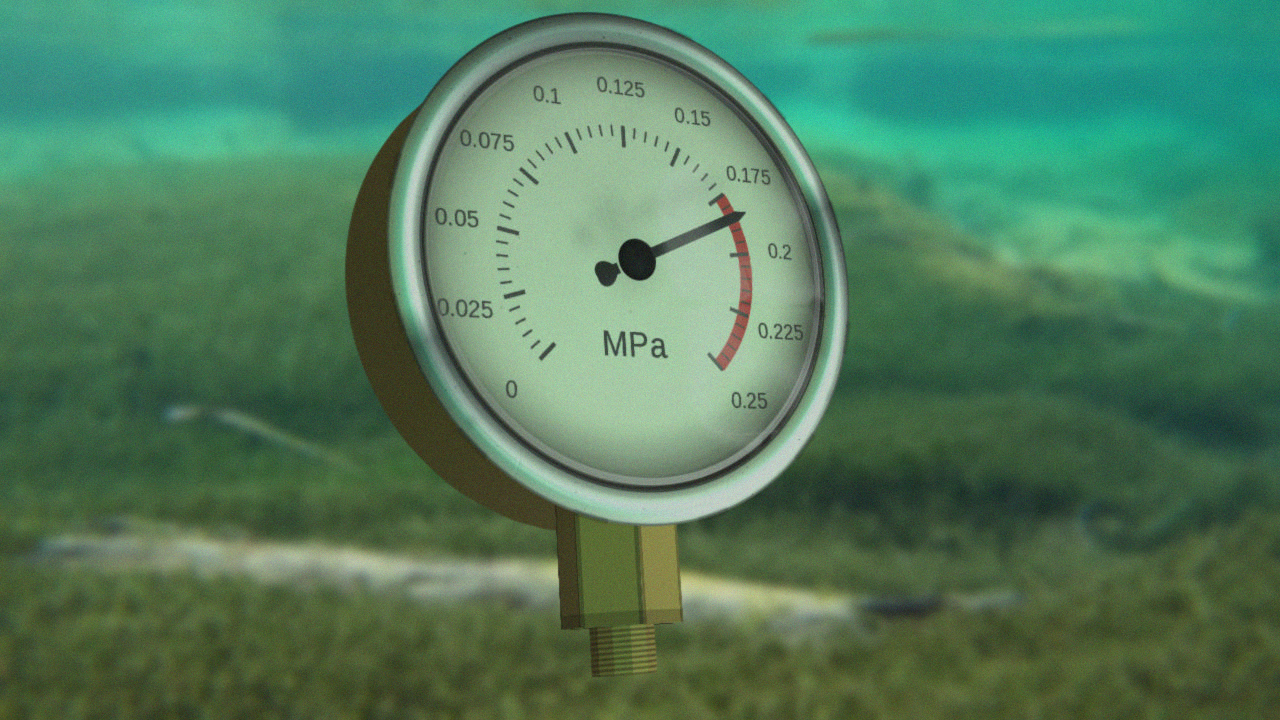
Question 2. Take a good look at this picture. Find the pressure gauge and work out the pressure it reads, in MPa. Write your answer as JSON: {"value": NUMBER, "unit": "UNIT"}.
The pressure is {"value": 0.185, "unit": "MPa"}
